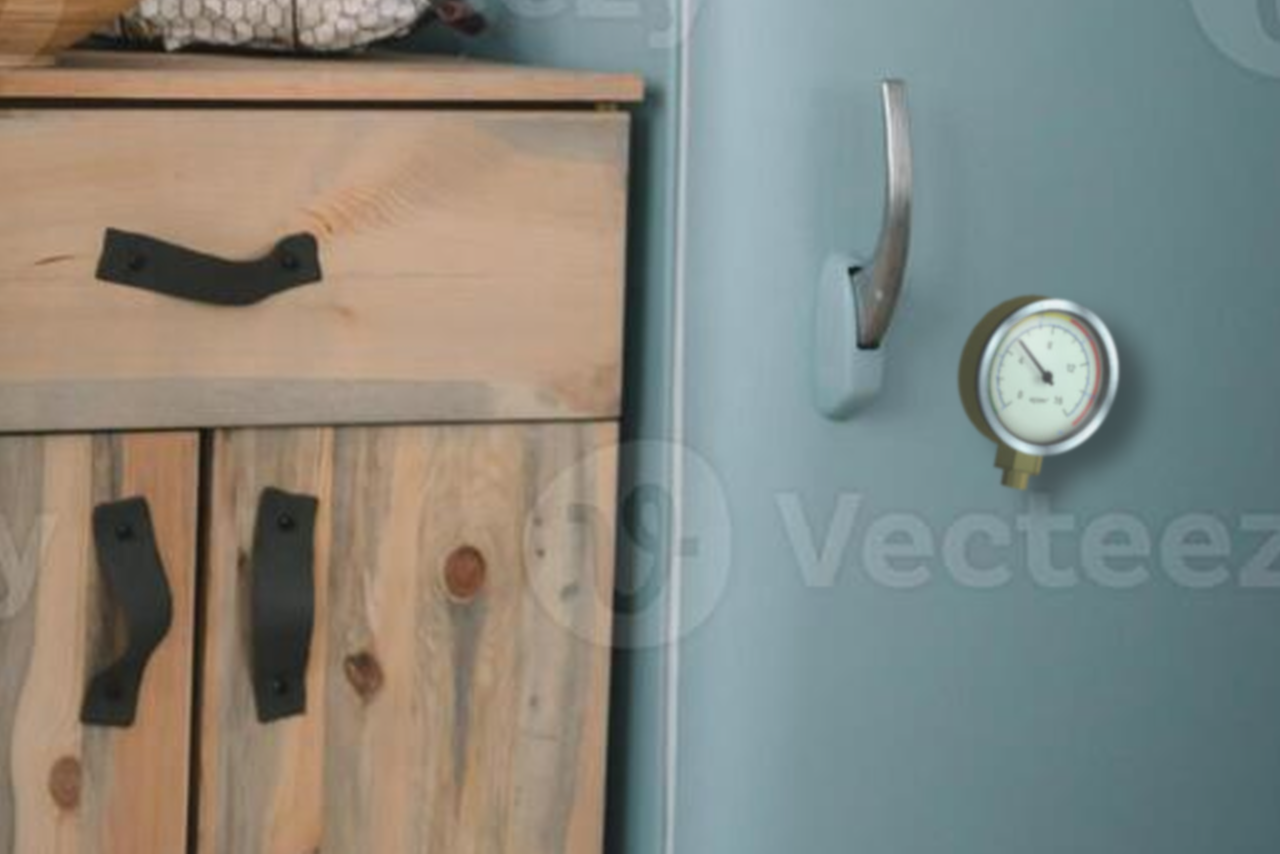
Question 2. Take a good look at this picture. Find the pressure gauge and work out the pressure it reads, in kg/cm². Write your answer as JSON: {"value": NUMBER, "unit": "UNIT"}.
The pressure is {"value": 5, "unit": "kg/cm²"}
